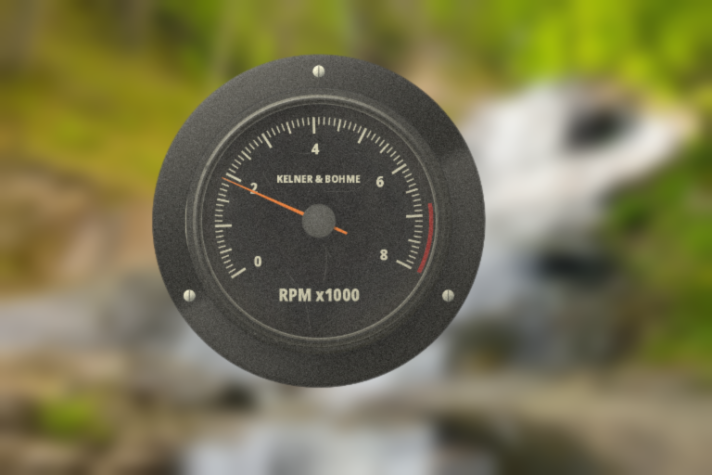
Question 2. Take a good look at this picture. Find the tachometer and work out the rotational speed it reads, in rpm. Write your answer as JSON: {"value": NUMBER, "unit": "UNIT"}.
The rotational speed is {"value": 1900, "unit": "rpm"}
